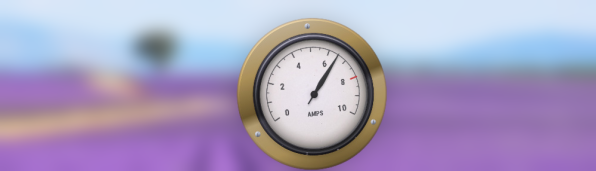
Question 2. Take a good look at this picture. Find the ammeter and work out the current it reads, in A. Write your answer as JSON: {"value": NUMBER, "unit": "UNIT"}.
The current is {"value": 6.5, "unit": "A"}
